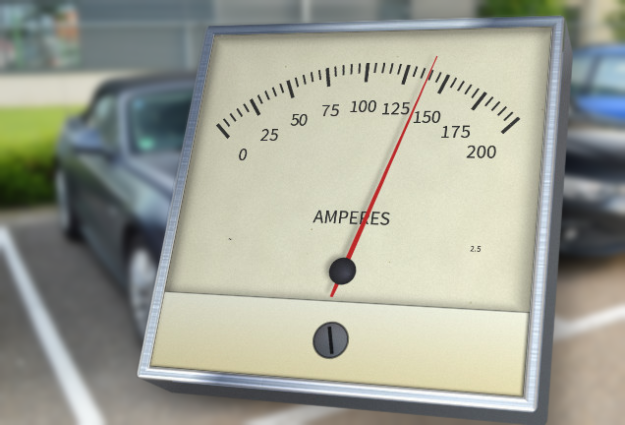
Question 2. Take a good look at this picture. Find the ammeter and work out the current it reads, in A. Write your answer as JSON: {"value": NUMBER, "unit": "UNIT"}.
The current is {"value": 140, "unit": "A"}
